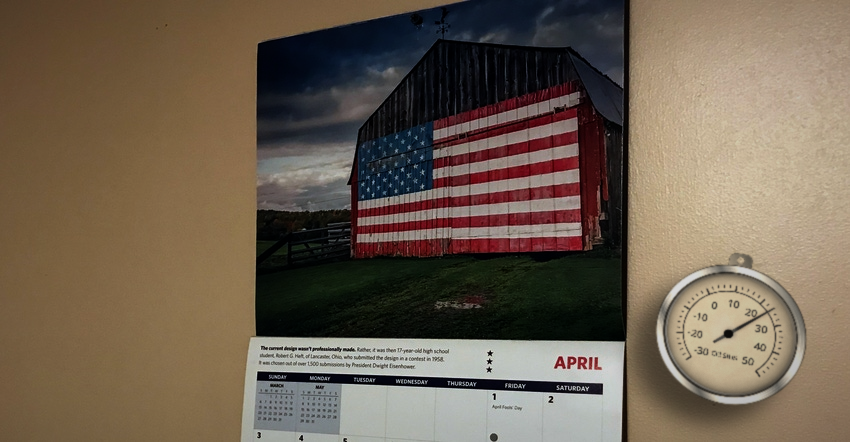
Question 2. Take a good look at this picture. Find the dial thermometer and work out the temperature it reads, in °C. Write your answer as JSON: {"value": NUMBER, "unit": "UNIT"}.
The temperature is {"value": 24, "unit": "°C"}
